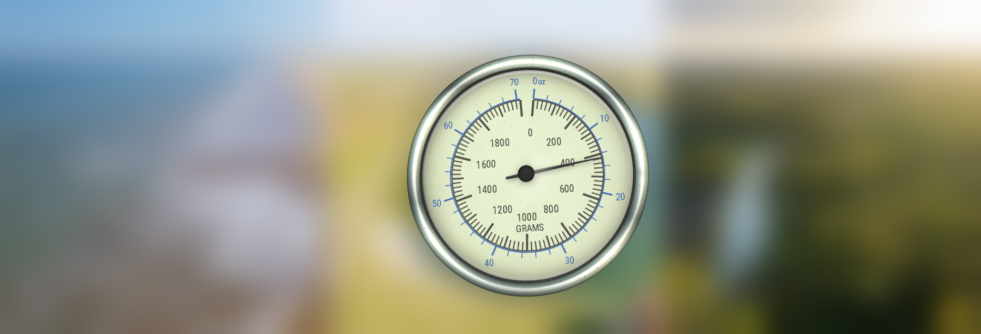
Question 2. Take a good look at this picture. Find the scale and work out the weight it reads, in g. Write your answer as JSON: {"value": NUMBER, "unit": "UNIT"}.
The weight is {"value": 420, "unit": "g"}
